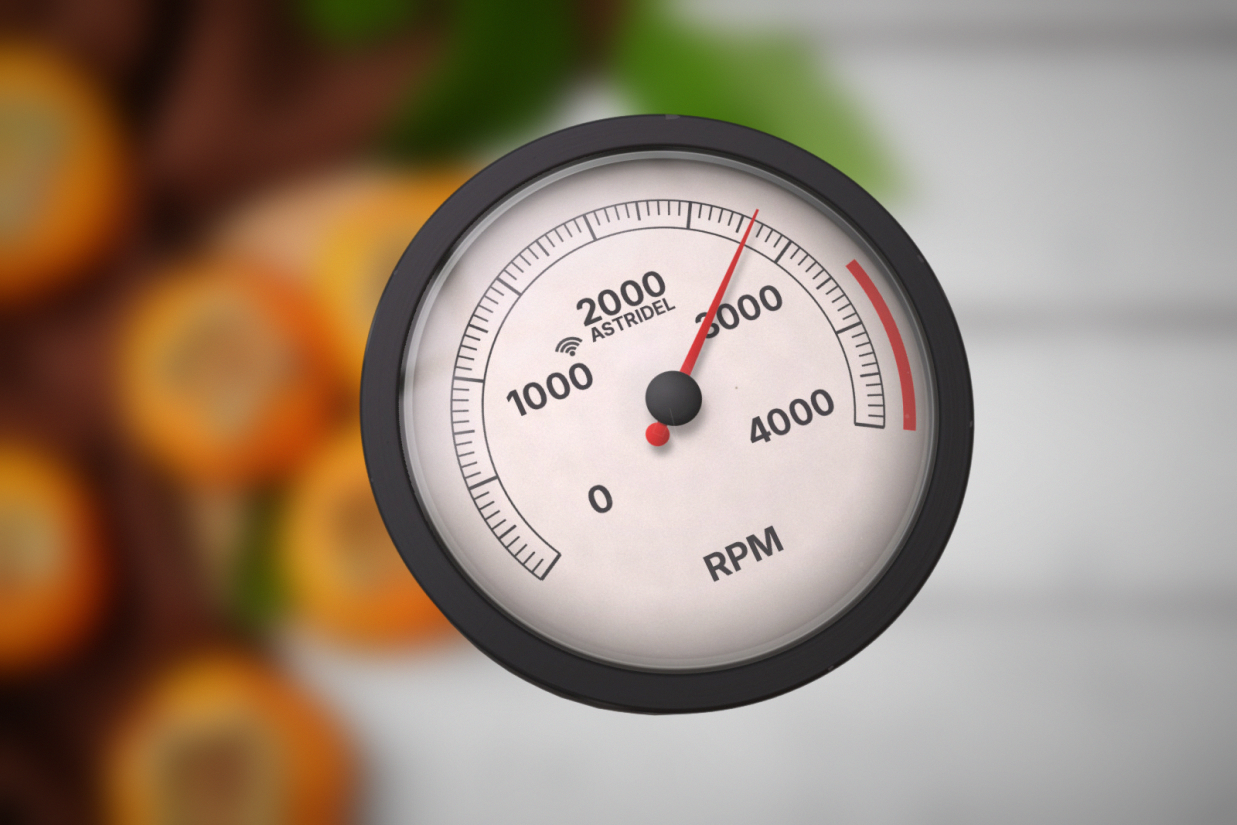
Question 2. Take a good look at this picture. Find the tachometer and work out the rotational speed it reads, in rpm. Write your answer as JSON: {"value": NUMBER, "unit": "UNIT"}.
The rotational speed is {"value": 2800, "unit": "rpm"}
